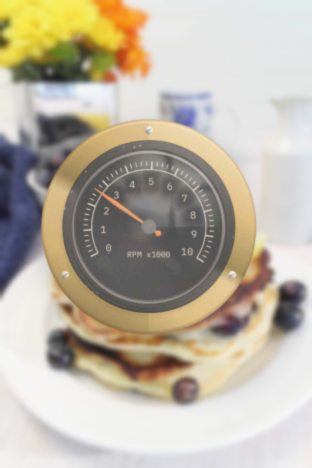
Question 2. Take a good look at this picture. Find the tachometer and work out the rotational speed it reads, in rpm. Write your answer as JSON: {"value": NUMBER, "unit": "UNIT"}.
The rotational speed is {"value": 2600, "unit": "rpm"}
